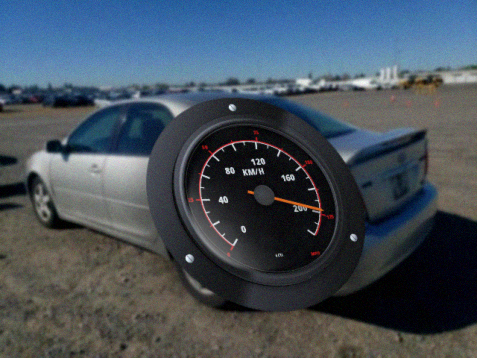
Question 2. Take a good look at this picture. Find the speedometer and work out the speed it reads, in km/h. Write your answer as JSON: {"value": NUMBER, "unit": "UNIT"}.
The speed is {"value": 200, "unit": "km/h"}
